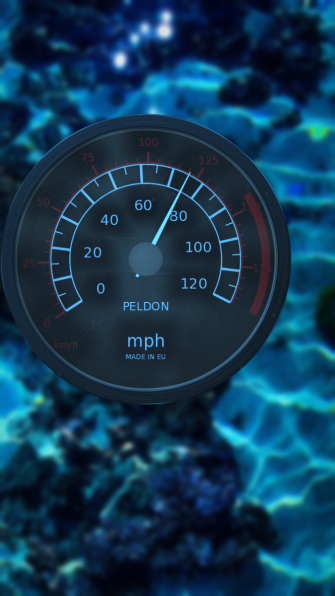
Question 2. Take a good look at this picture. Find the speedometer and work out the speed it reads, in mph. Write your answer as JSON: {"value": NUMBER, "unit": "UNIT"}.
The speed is {"value": 75, "unit": "mph"}
